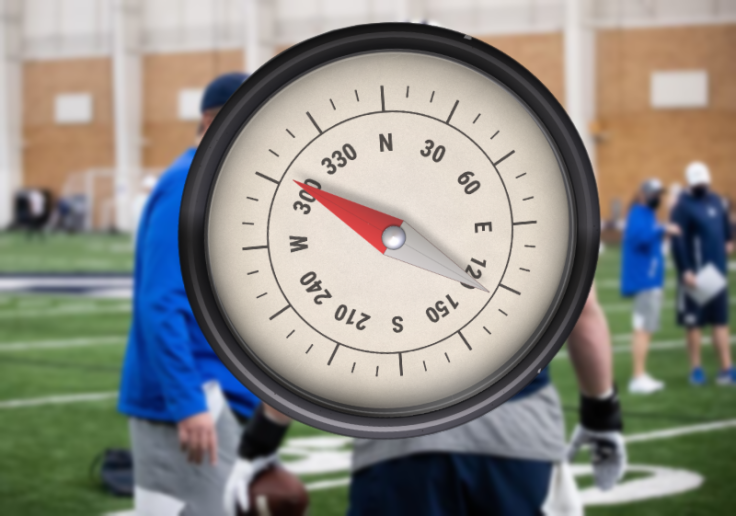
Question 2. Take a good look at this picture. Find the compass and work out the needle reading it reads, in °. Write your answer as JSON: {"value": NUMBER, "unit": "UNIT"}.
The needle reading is {"value": 305, "unit": "°"}
